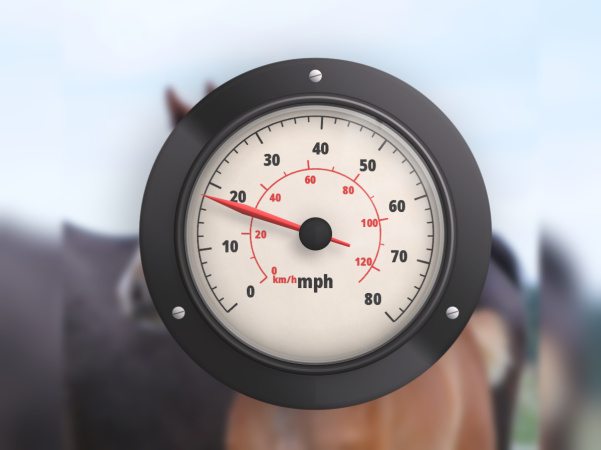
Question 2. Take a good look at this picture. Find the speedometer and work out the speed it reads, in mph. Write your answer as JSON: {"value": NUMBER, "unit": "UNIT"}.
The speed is {"value": 18, "unit": "mph"}
